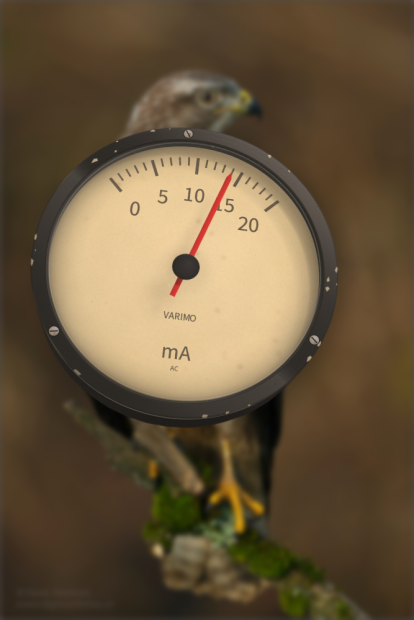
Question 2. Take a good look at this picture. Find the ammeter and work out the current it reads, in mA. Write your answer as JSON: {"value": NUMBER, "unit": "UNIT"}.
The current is {"value": 14, "unit": "mA"}
